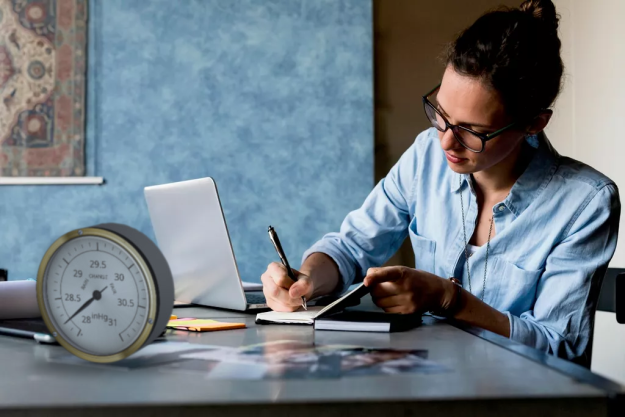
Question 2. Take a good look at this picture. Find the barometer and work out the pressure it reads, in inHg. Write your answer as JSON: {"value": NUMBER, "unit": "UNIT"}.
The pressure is {"value": 28.2, "unit": "inHg"}
